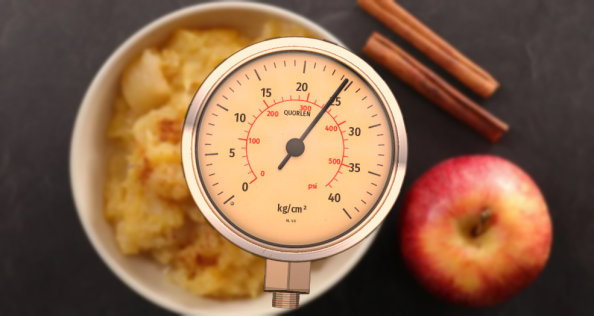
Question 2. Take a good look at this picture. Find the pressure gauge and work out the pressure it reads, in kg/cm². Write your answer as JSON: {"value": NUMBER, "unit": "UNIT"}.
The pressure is {"value": 24.5, "unit": "kg/cm²"}
